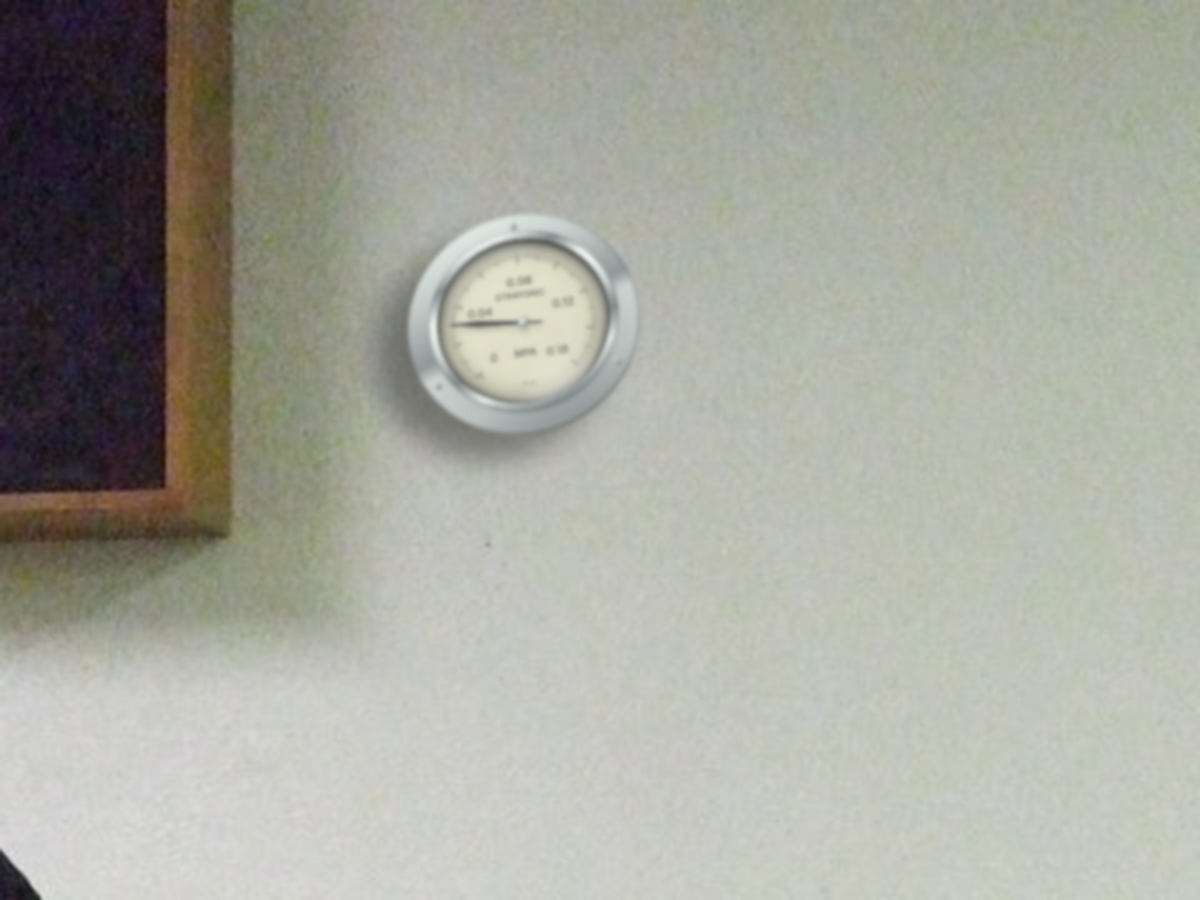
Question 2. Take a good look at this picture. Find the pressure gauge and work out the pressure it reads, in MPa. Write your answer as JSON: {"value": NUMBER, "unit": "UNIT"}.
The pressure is {"value": 0.03, "unit": "MPa"}
